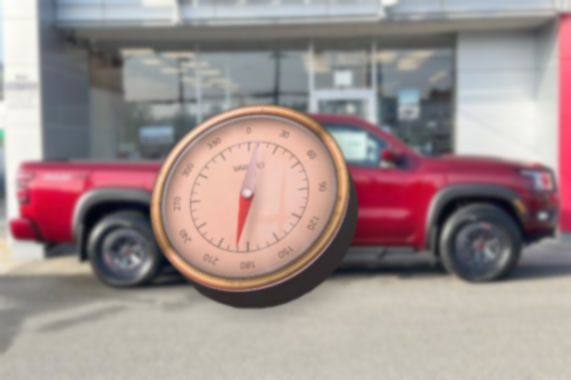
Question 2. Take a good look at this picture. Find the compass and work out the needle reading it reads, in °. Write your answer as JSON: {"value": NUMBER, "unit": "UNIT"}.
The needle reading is {"value": 190, "unit": "°"}
